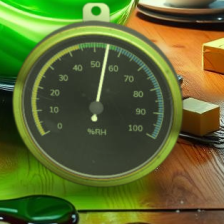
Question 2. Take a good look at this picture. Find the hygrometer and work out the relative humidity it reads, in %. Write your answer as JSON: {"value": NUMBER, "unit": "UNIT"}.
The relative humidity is {"value": 55, "unit": "%"}
